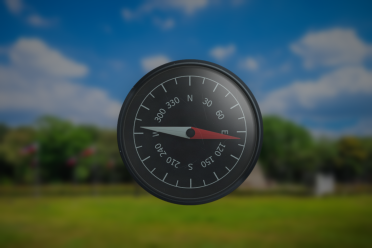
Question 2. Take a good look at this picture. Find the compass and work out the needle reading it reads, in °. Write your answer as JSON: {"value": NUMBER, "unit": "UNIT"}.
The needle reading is {"value": 97.5, "unit": "°"}
